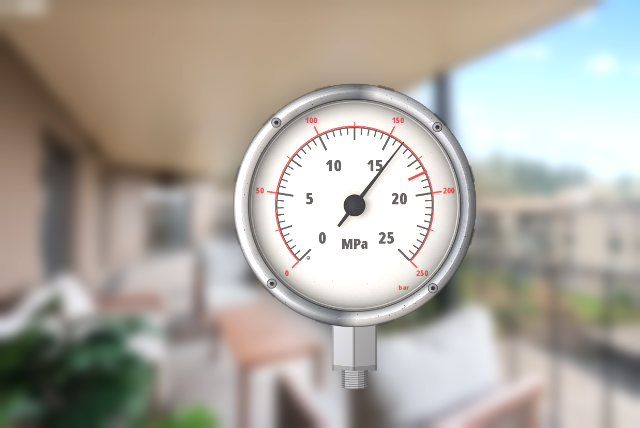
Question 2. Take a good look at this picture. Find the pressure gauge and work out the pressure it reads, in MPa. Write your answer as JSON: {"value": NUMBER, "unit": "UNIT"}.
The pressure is {"value": 16, "unit": "MPa"}
